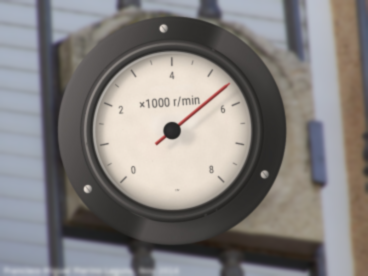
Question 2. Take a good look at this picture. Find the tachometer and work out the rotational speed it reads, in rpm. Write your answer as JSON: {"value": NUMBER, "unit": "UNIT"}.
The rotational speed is {"value": 5500, "unit": "rpm"}
